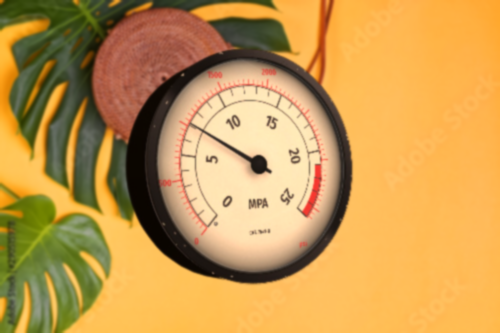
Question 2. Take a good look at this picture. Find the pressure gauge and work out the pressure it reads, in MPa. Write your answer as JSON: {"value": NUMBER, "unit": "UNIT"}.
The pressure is {"value": 7, "unit": "MPa"}
